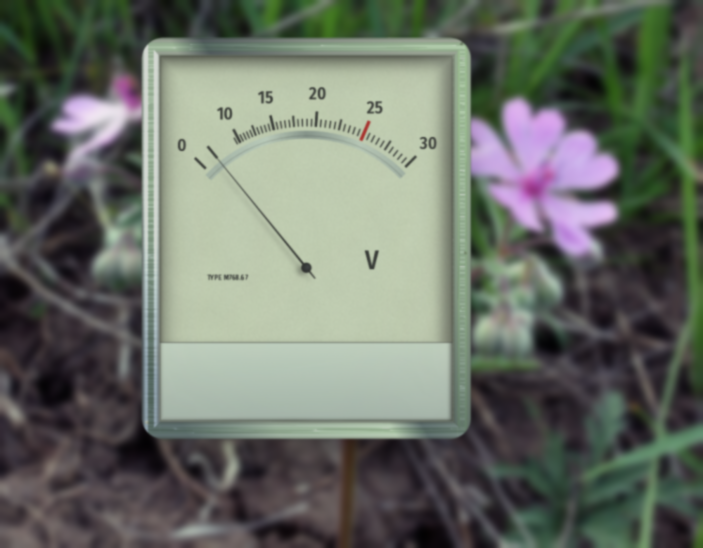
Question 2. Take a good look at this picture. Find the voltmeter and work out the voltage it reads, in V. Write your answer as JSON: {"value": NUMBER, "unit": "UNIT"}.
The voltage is {"value": 5, "unit": "V"}
